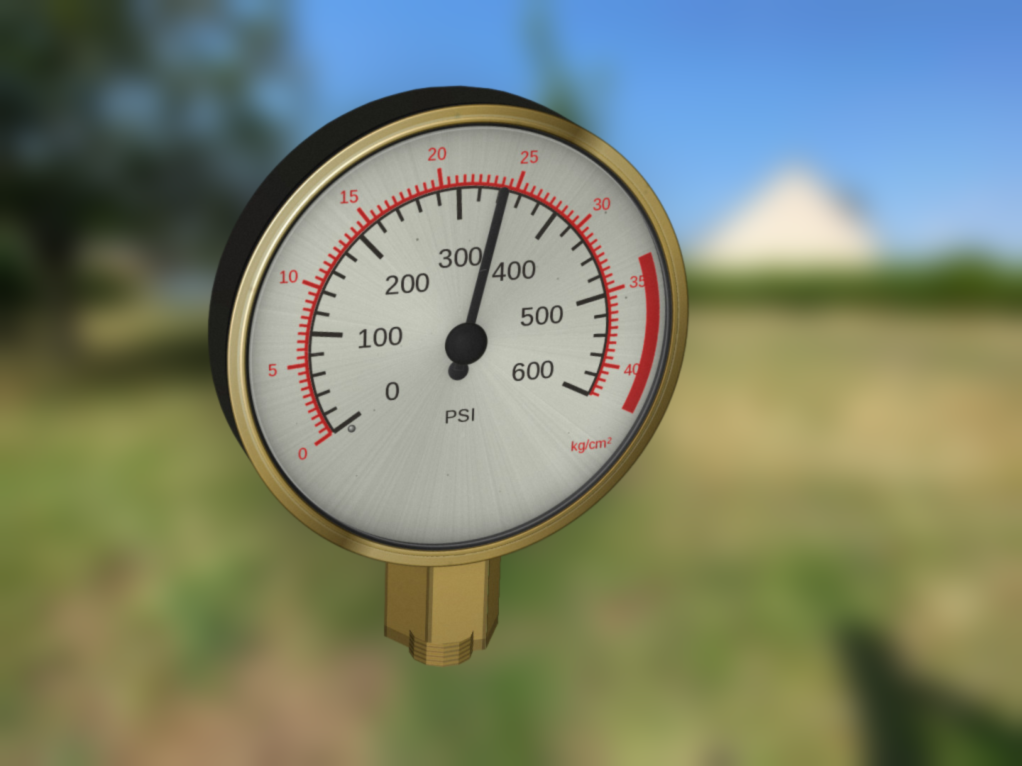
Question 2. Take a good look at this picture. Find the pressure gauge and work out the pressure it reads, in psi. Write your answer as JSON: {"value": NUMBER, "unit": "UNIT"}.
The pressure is {"value": 340, "unit": "psi"}
